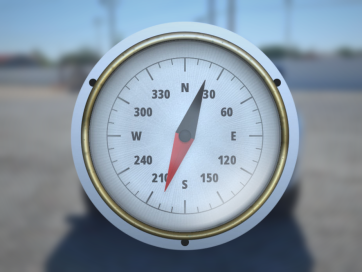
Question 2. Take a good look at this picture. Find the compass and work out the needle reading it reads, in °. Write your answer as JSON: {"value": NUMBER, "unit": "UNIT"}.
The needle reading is {"value": 200, "unit": "°"}
